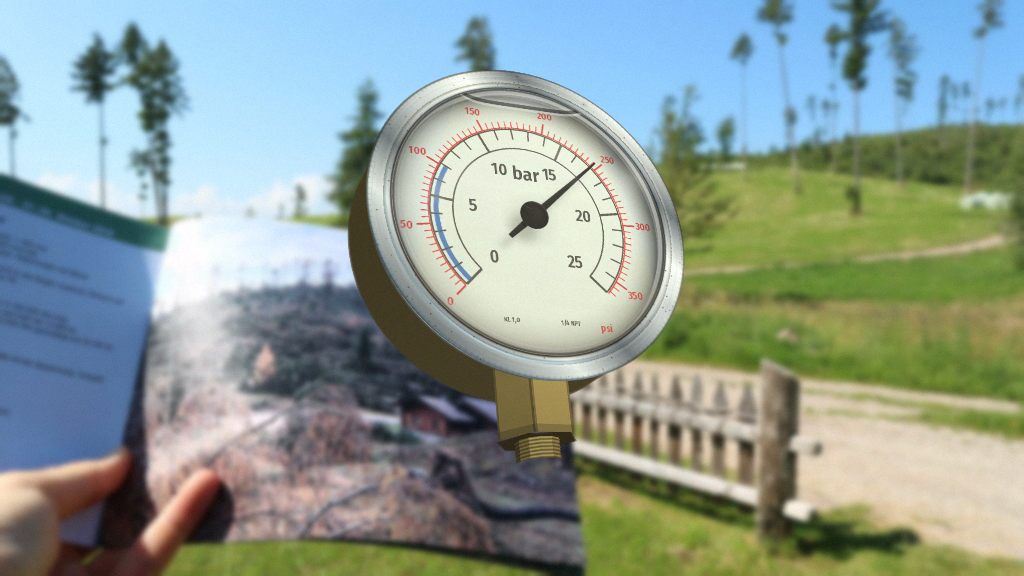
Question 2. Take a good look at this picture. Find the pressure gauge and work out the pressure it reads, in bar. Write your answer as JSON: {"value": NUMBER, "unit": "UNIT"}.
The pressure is {"value": 17, "unit": "bar"}
